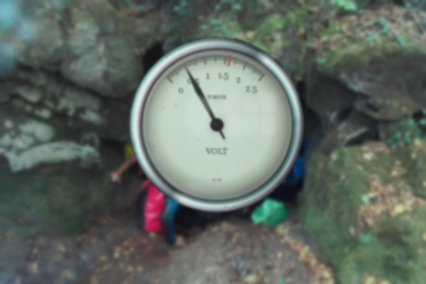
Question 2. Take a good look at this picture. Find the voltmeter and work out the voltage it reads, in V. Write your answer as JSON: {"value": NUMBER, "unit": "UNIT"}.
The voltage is {"value": 0.5, "unit": "V"}
